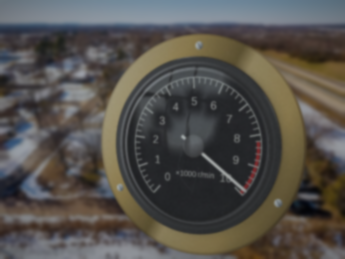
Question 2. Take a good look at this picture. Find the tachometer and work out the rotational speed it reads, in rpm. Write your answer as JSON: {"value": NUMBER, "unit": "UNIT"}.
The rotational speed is {"value": 9800, "unit": "rpm"}
